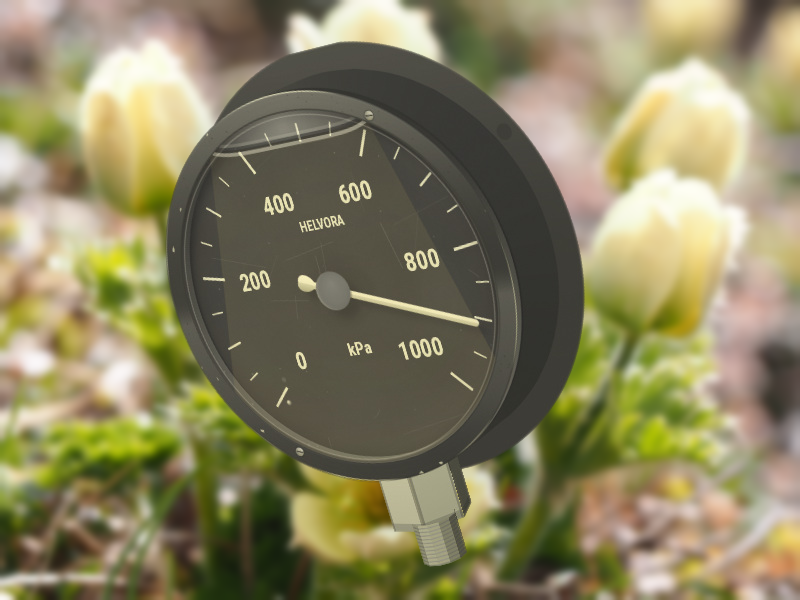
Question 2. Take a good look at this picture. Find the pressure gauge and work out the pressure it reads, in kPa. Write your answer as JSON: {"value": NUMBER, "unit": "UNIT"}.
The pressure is {"value": 900, "unit": "kPa"}
